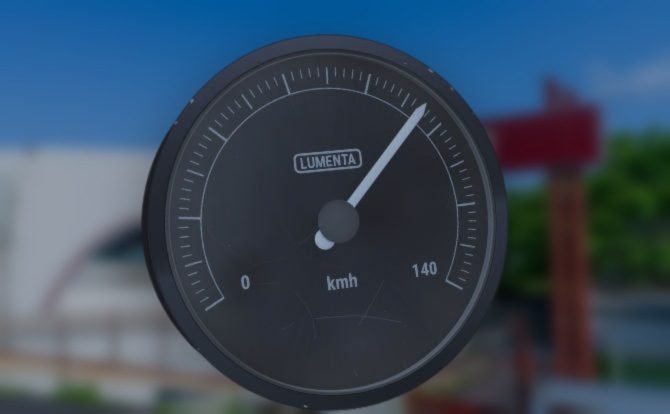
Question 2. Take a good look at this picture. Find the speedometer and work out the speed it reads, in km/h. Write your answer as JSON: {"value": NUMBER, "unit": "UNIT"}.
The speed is {"value": 94, "unit": "km/h"}
